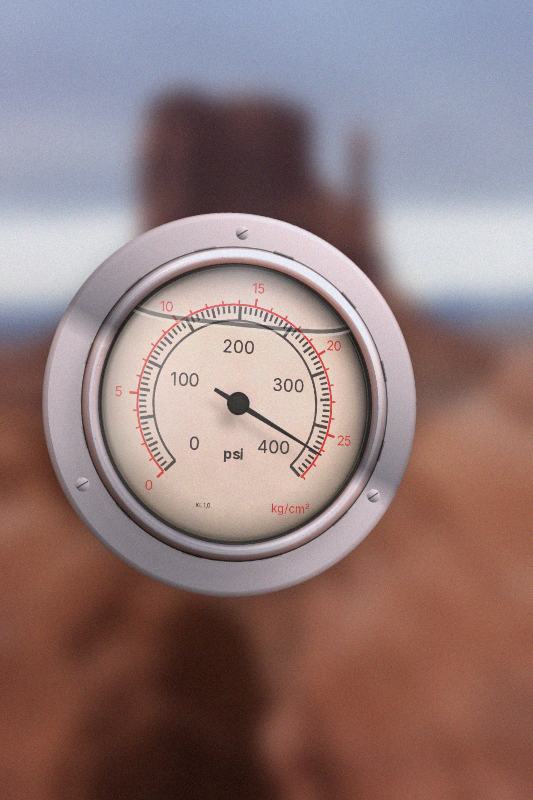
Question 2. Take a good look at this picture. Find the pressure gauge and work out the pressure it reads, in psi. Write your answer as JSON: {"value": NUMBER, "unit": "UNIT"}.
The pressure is {"value": 375, "unit": "psi"}
